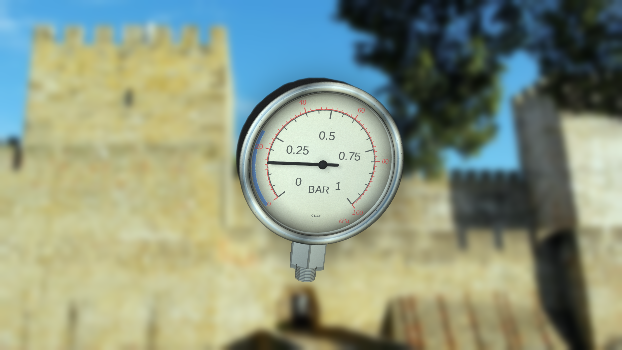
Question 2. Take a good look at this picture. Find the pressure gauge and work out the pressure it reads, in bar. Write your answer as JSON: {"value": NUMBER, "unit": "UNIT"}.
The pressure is {"value": 0.15, "unit": "bar"}
